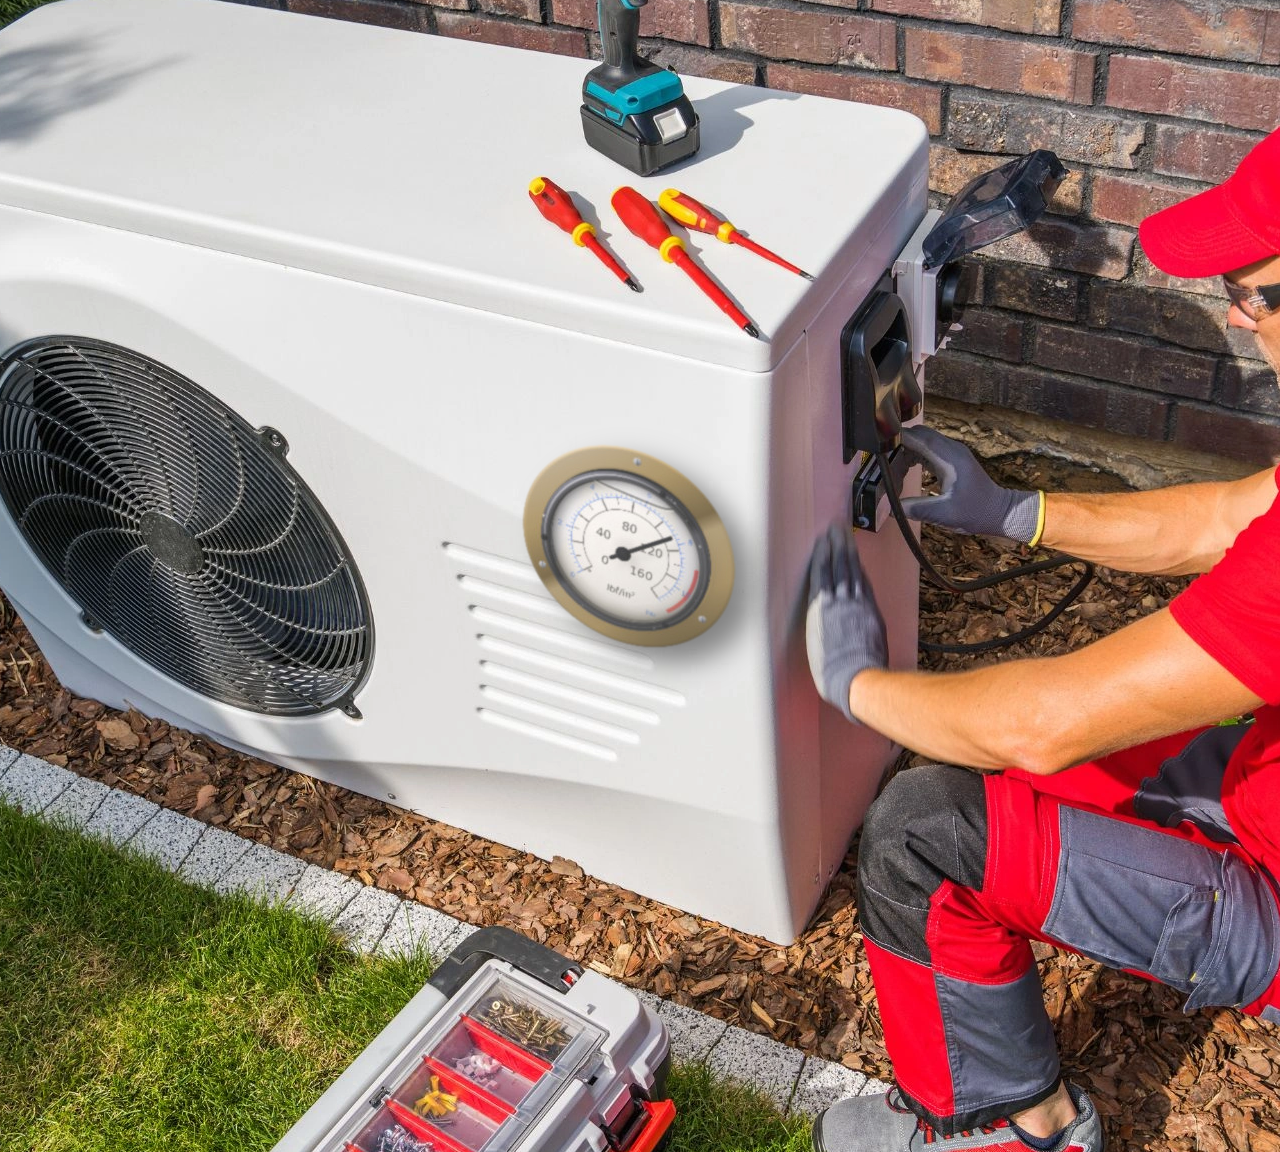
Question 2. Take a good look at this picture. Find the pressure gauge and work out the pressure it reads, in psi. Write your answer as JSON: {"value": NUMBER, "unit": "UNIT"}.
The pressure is {"value": 110, "unit": "psi"}
